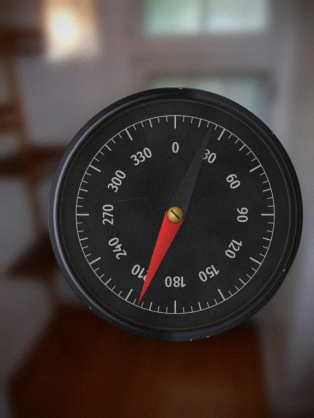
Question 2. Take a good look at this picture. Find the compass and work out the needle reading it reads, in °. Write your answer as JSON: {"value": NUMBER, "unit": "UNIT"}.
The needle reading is {"value": 202.5, "unit": "°"}
